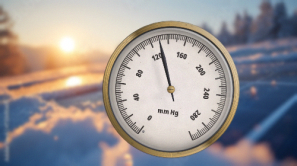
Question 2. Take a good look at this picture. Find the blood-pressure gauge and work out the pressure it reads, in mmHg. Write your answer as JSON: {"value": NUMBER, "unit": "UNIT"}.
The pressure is {"value": 130, "unit": "mmHg"}
